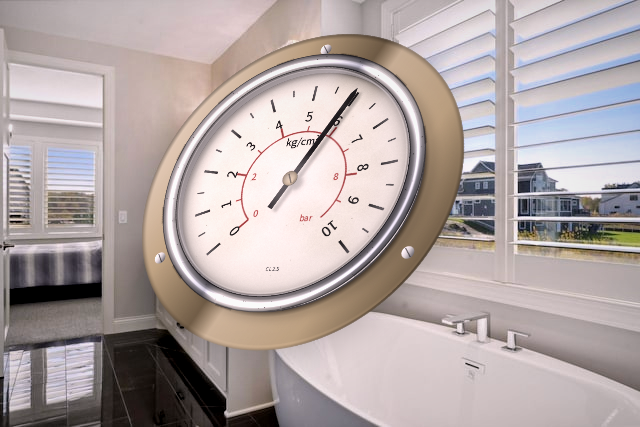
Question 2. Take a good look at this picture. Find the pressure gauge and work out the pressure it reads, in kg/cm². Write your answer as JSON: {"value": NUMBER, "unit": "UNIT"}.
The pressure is {"value": 6, "unit": "kg/cm²"}
